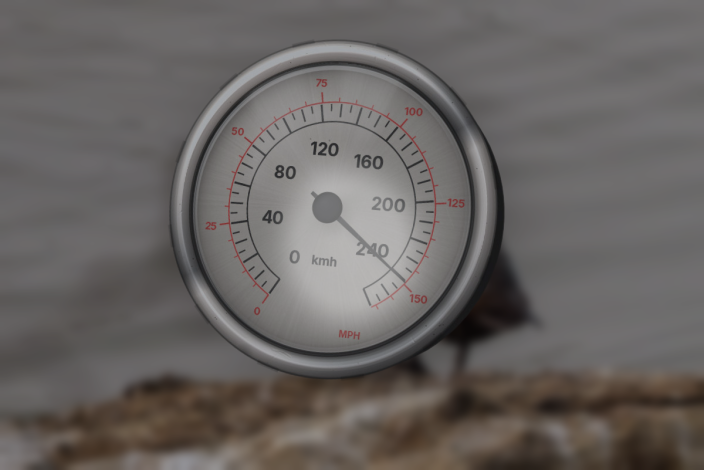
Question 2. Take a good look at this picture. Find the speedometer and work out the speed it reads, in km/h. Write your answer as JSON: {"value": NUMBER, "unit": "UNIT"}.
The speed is {"value": 240, "unit": "km/h"}
